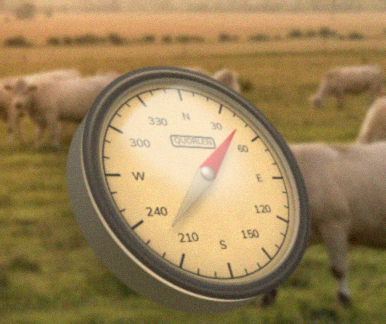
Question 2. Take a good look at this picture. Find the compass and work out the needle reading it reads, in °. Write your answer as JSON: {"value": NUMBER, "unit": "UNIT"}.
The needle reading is {"value": 45, "unit": "°"}
